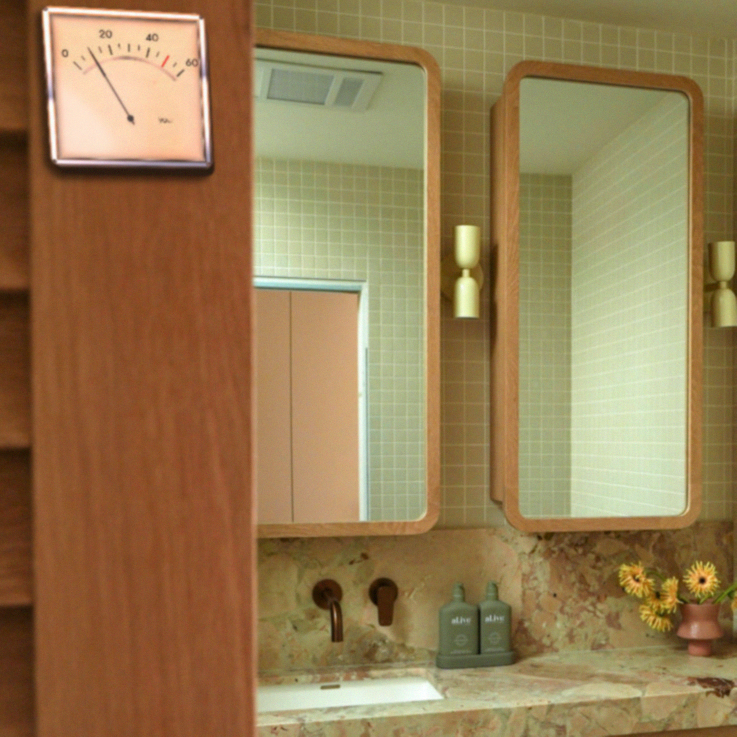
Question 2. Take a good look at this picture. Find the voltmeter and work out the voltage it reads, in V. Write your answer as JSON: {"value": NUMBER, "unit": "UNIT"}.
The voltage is {"value": 10, "unit": "V"}
